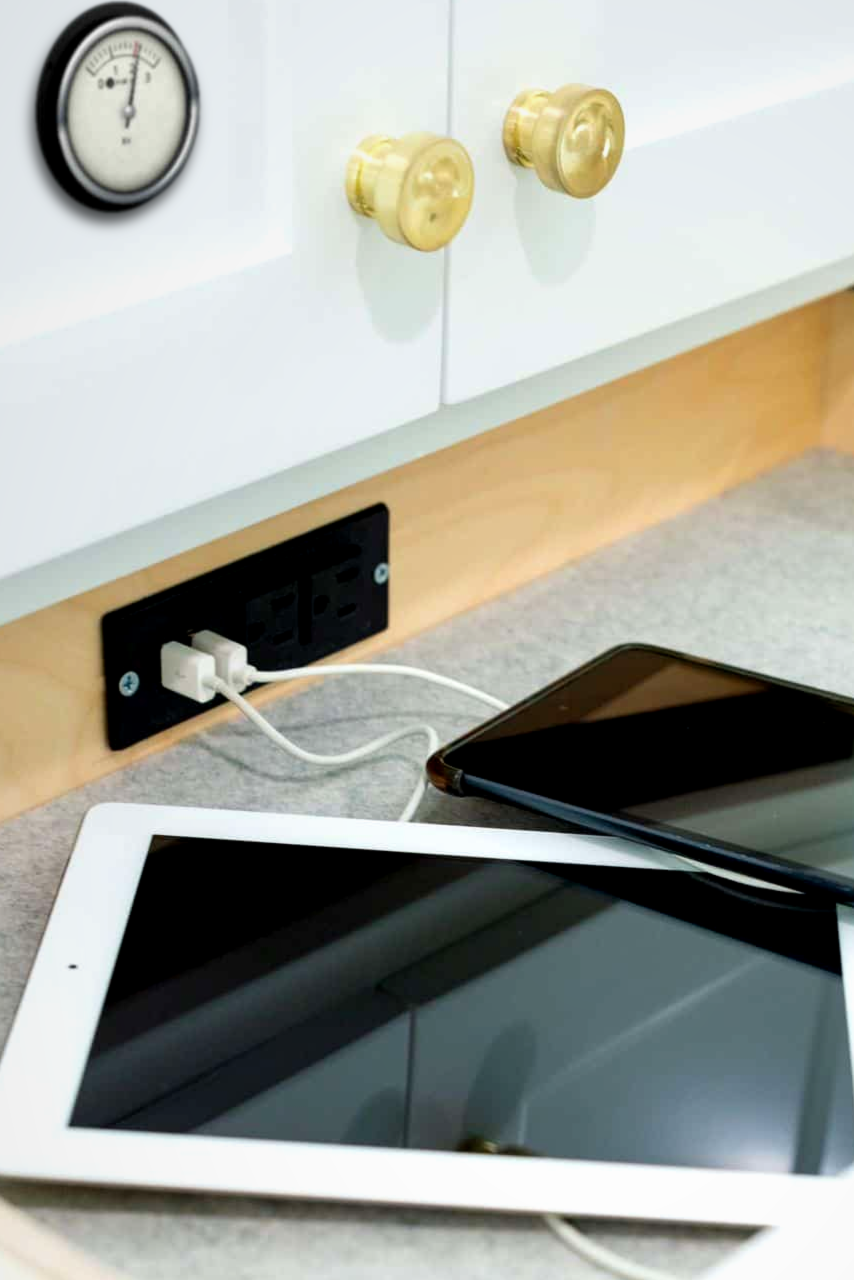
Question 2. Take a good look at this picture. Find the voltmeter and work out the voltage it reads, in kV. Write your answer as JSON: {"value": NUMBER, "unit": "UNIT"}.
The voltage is {"value": 2, "unit": "kV"}
